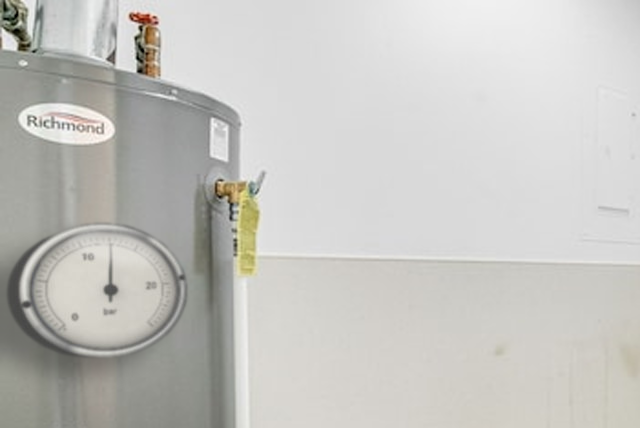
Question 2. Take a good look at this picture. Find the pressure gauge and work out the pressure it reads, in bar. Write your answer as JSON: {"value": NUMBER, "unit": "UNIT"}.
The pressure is {"value": 12.5, "unit": "bar"}
